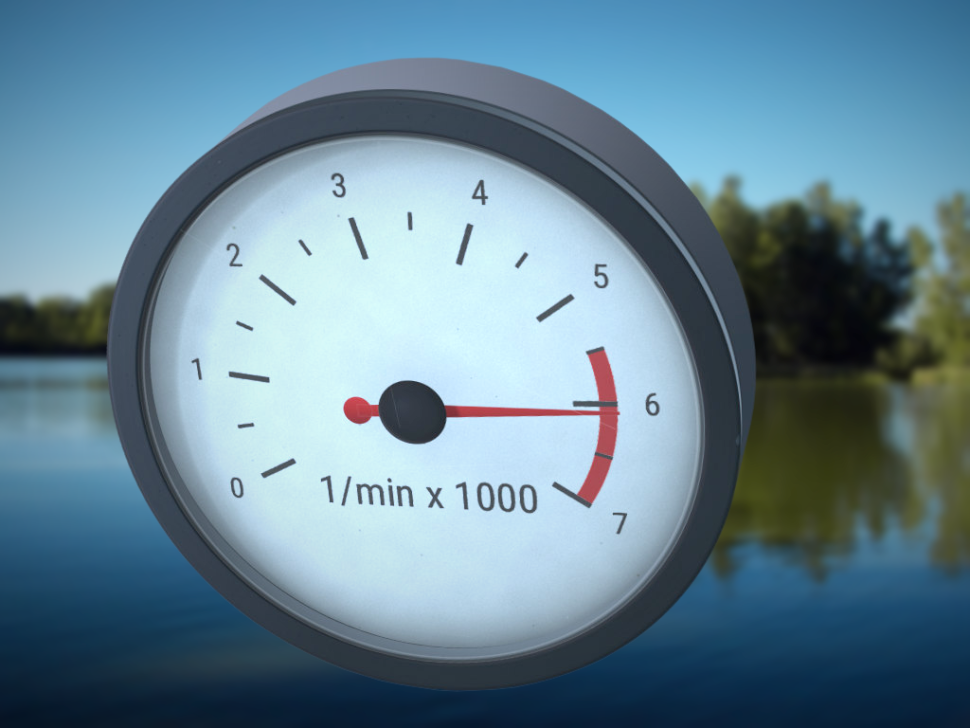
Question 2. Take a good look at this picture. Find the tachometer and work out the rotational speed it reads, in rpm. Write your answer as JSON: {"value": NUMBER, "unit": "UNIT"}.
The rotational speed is {"value": 6000, "unit": "rpm"}
